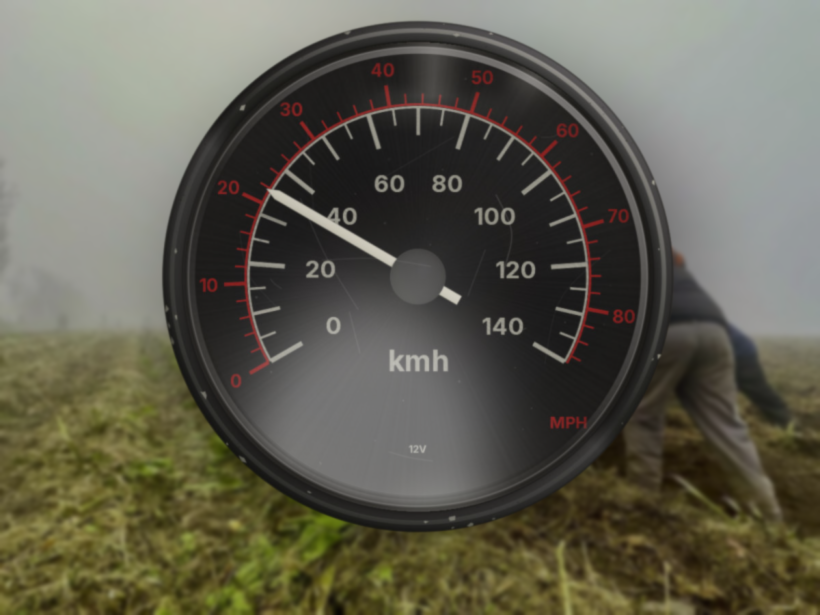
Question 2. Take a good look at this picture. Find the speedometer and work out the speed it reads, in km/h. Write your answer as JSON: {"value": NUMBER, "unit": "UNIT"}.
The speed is {"value": 35, "unit": "km/h"}
